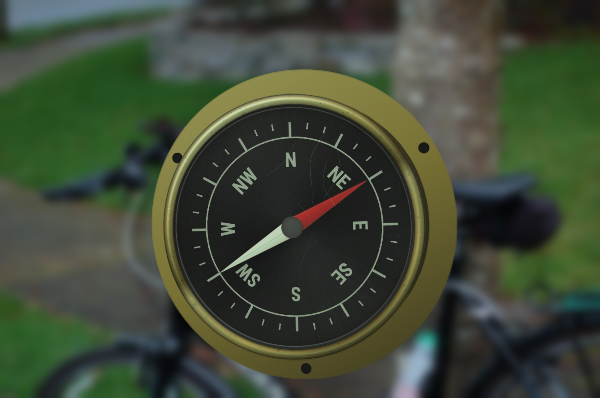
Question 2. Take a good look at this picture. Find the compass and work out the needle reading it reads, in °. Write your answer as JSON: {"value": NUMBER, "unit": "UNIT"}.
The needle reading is {"value": 60, "unit": "°"}
